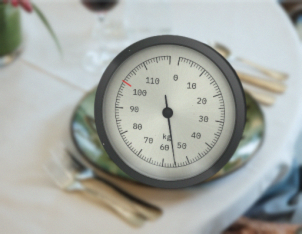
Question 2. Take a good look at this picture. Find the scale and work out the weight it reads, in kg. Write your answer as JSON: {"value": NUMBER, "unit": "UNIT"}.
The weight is {"value": 55, "unit": "kg"}
